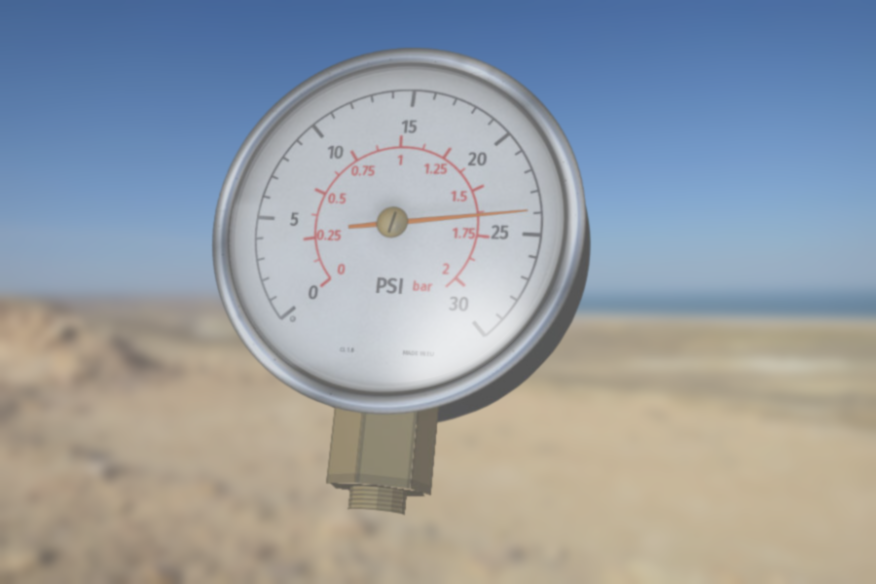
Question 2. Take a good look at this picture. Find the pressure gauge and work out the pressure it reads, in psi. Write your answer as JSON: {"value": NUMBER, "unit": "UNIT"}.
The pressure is {"value": 24, "unit": "psi"}
